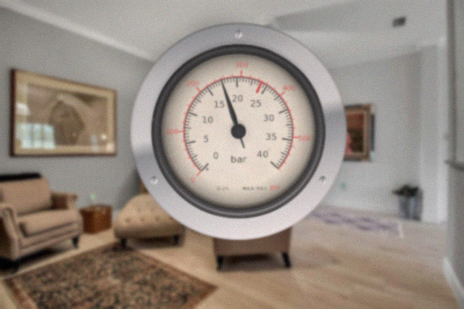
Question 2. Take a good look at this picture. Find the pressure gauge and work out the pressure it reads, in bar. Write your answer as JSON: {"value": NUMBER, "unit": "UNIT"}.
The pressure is {"value": 17.5, "unit": "bar"}
